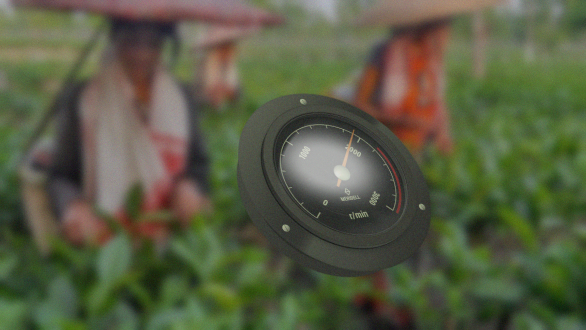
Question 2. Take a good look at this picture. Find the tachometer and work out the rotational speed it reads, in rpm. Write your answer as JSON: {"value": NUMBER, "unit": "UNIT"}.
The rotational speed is {"value": 1900, "unit": "rpm"}
